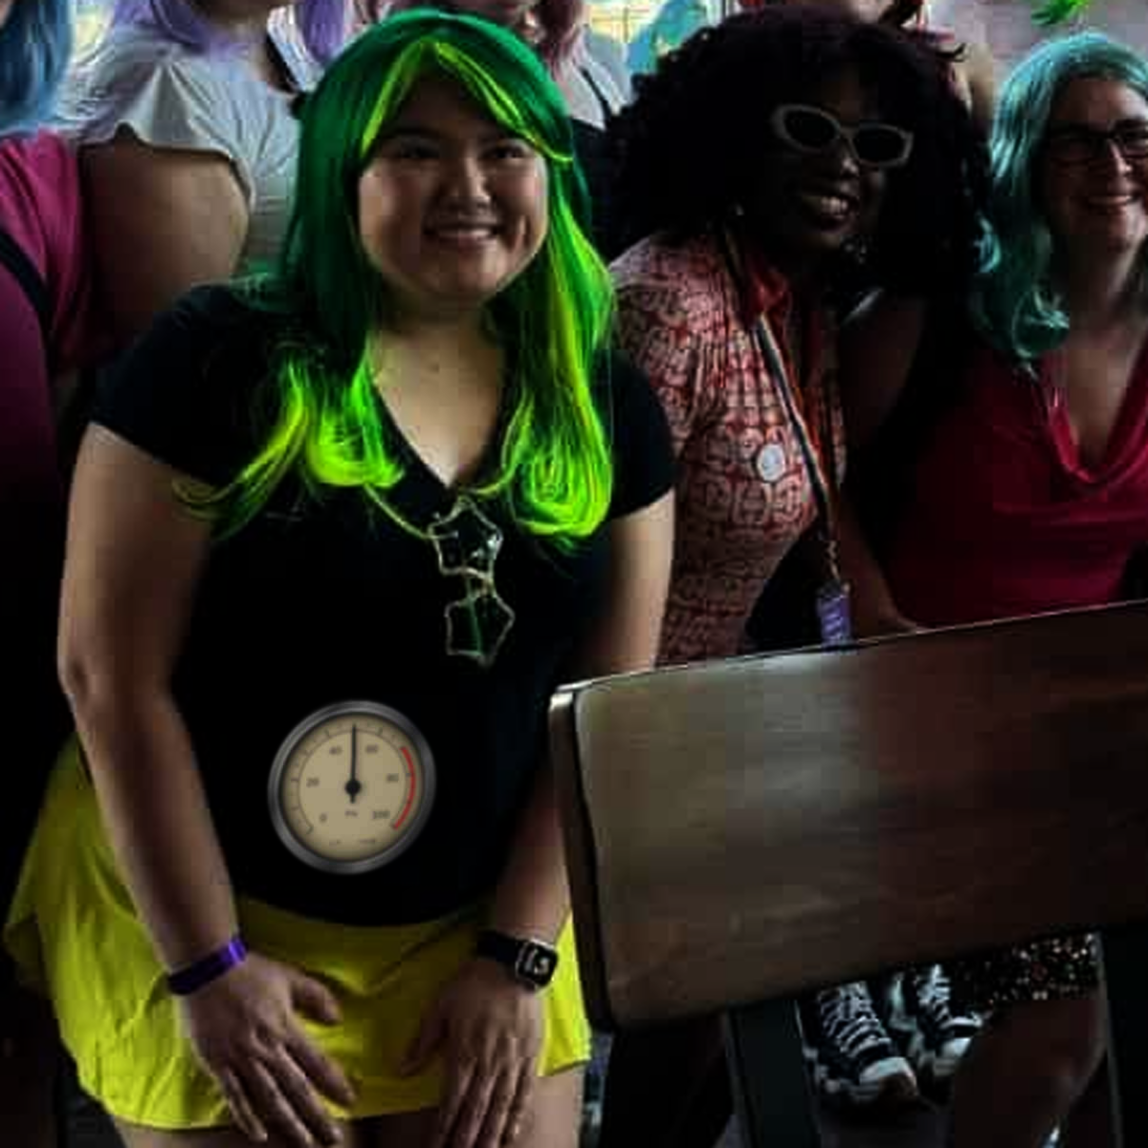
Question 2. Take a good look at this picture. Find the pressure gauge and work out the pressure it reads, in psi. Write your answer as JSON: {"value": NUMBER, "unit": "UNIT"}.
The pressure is {"value": 50, "unit": "psi"}
